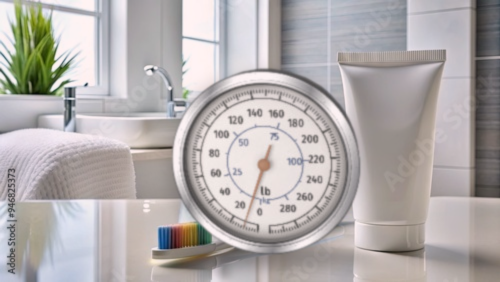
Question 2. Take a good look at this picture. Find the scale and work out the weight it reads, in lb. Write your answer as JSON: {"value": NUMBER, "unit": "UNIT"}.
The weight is {"value": 10, "unit": "lb"}
